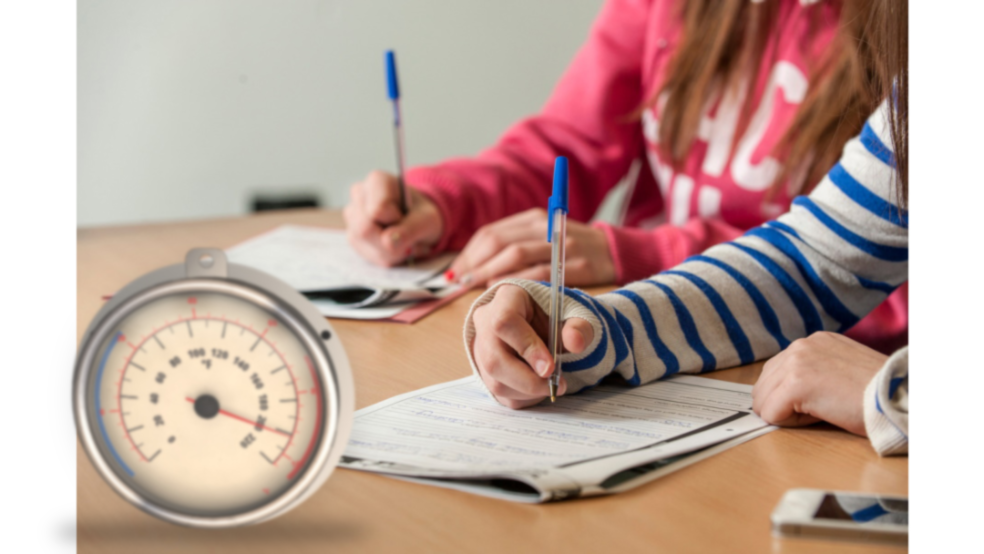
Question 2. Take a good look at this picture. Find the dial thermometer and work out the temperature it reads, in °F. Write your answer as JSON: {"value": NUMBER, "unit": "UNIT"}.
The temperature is {"value": 200, "unit": "°F"}
